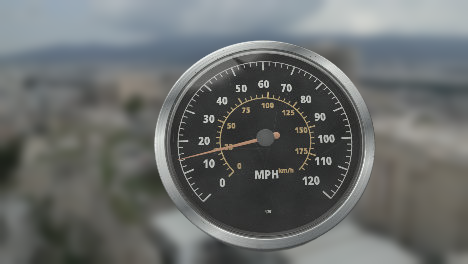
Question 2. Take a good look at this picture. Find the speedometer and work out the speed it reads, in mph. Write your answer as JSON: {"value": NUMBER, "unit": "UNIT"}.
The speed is {"value": 14, "unit": "mph"}
